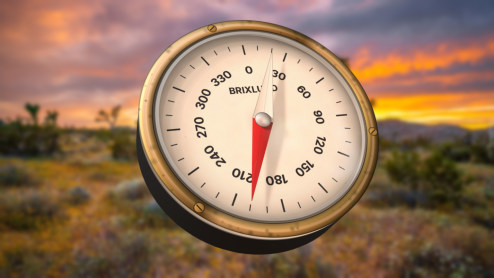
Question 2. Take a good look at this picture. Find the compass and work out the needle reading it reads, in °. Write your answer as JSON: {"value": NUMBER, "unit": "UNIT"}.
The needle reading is {"value": 200, "unit": "°"}
